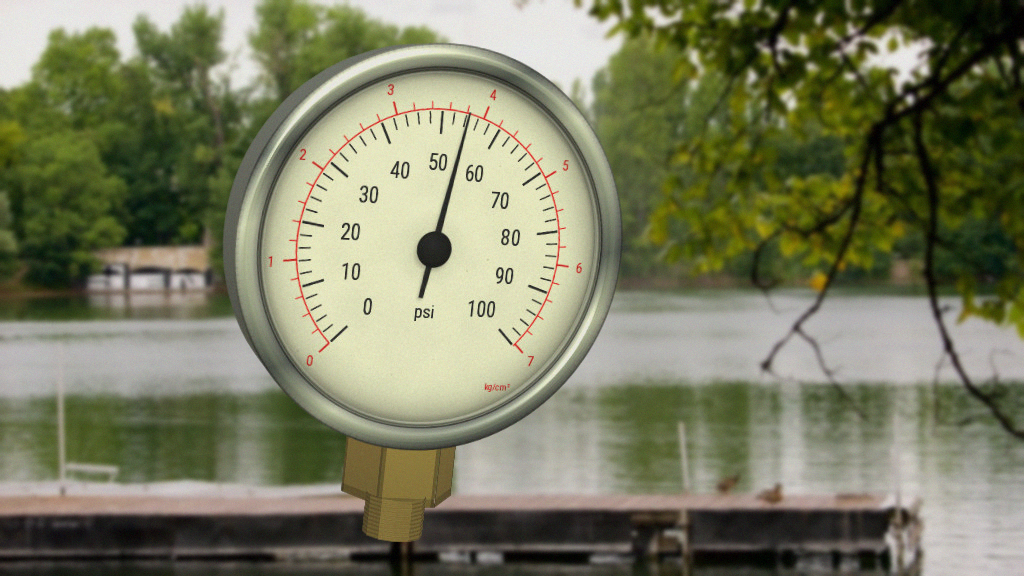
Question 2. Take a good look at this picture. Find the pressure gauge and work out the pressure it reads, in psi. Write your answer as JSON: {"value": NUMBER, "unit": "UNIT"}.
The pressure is {"value": 54, "unit": "psi"}
